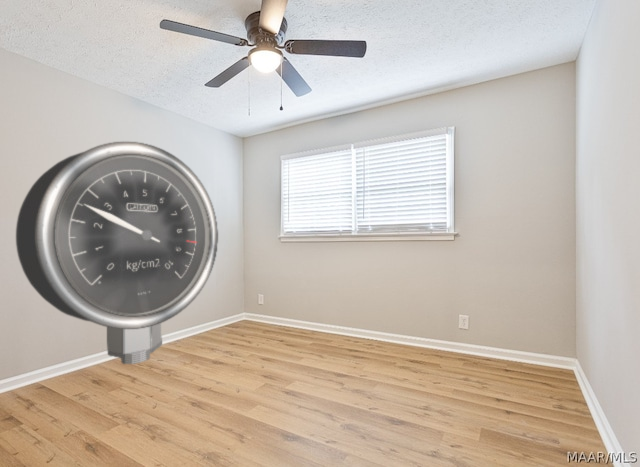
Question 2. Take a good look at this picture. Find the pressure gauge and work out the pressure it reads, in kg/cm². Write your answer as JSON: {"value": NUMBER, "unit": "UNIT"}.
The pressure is {"value": 2.5, "unit": "kg/cm²"}
